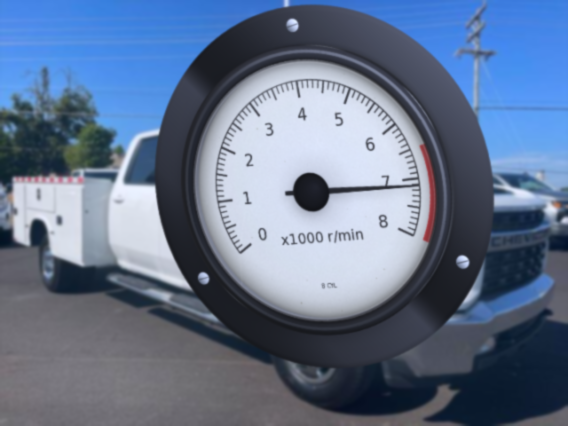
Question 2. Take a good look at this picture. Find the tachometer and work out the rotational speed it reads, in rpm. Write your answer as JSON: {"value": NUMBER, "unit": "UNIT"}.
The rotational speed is {"value": 7100, "unit": "rpm"}
